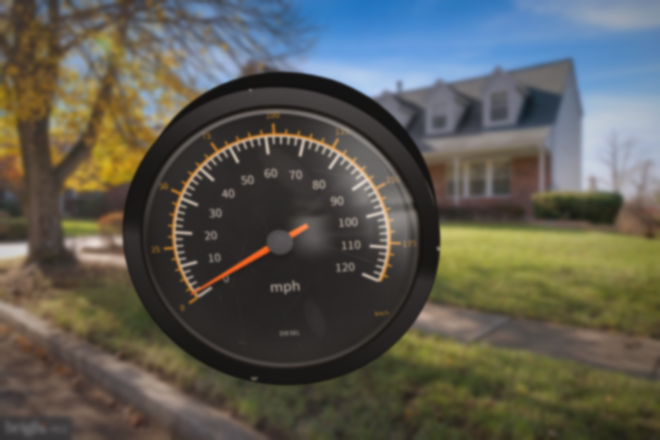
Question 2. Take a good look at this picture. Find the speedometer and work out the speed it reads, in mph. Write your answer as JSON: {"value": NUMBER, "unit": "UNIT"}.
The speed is {"value": 2, "unit": "mph"}
